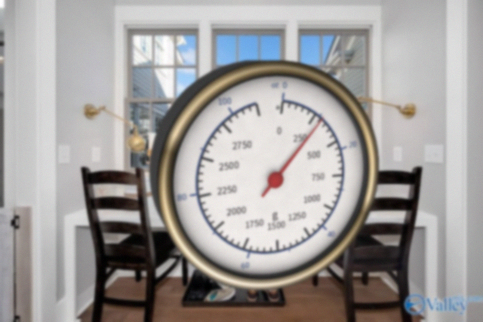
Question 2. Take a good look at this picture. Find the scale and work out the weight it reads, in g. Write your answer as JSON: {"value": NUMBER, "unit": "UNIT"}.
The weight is {"value": 300, "unit": "g"}
